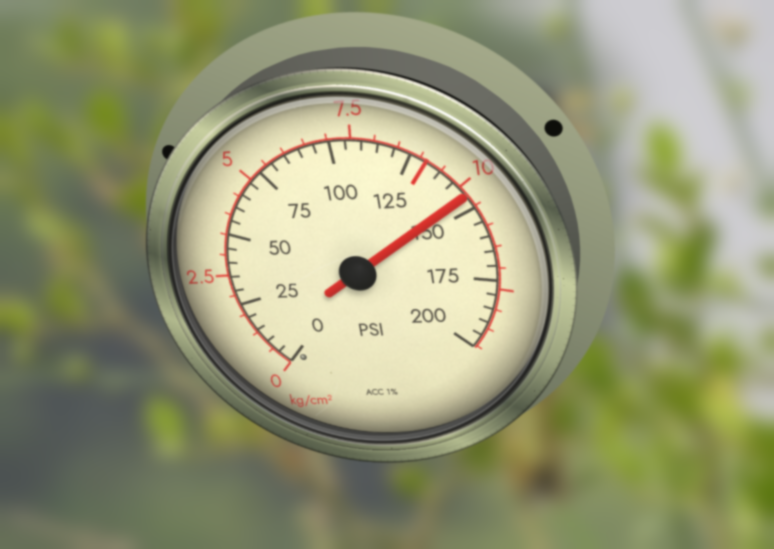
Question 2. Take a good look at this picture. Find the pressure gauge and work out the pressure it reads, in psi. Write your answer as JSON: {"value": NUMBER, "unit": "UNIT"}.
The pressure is {"value": 145, "unit": "psi"}
